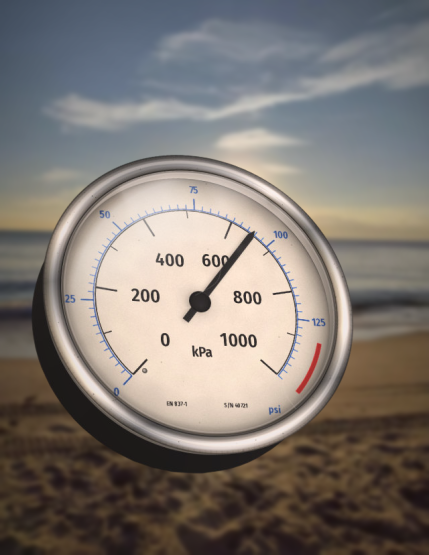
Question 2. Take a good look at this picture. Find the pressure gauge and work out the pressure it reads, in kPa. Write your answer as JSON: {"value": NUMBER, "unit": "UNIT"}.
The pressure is {"value": 650, "unit": "kPa"}
